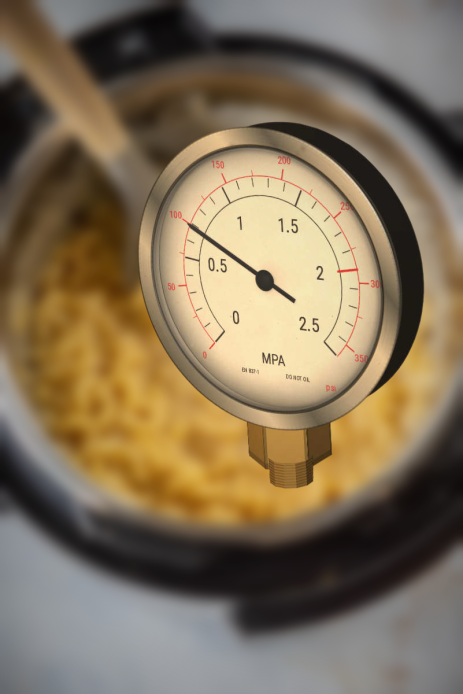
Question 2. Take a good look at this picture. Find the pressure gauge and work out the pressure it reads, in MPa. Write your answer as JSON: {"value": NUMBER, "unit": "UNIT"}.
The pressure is {"value": 0.7, "unit": "MPa"}
